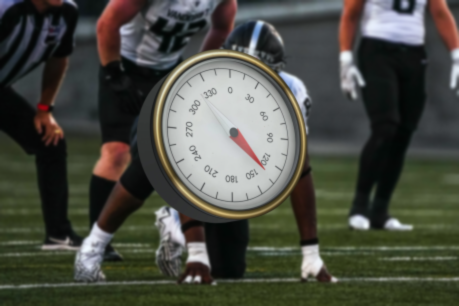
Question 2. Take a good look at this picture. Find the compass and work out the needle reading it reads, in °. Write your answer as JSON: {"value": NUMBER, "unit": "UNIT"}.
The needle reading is {"value": 135, "unit": "°"}
